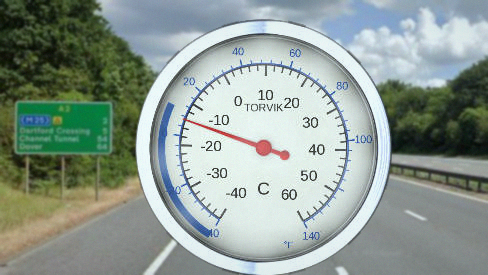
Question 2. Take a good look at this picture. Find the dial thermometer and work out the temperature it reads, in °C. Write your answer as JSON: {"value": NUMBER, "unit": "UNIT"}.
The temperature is {"value": -14, "unit": "°C"}
